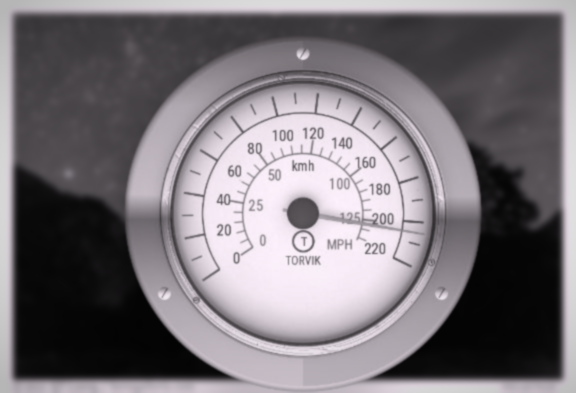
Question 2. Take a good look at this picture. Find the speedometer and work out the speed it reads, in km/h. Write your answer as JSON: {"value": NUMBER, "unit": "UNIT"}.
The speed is {"value": 205, "unit": "km/h"}
